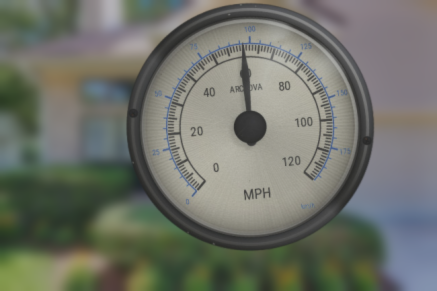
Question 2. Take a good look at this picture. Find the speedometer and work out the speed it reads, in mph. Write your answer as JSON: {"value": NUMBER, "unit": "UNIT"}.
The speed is {"value": 60, "unit": "mph"}
